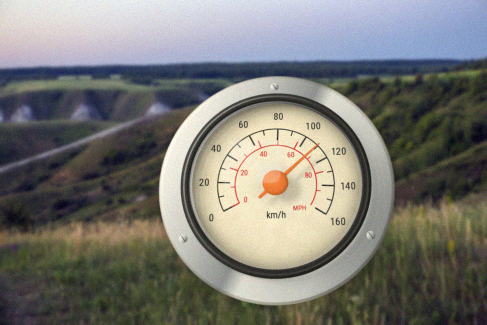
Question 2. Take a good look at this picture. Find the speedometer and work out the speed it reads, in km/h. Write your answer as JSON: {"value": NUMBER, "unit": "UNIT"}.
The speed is {"value": 110, "unit": "km/h"}
